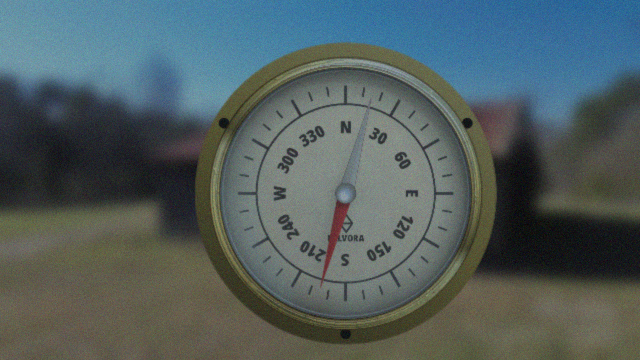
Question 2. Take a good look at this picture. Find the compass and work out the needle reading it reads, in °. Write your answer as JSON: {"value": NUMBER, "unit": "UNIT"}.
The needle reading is {"value": 195, "unit": "°"}
